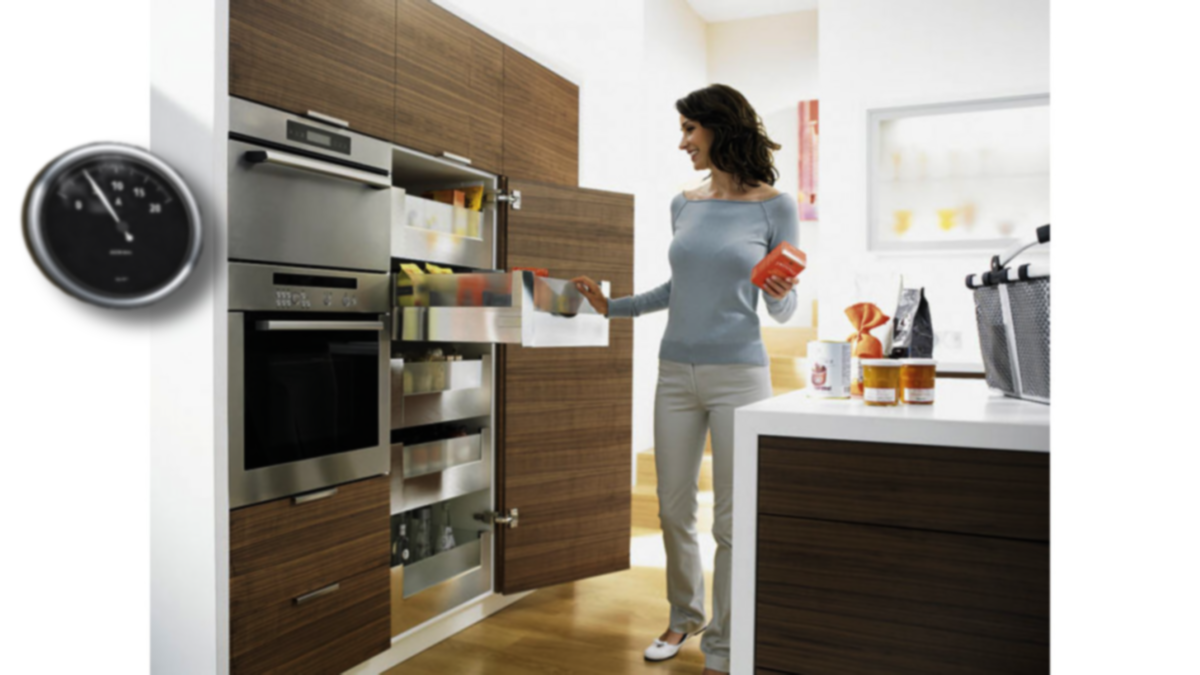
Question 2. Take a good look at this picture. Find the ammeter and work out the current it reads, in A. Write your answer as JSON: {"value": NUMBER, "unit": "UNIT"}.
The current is {"value": 5, "unit": "A"}
